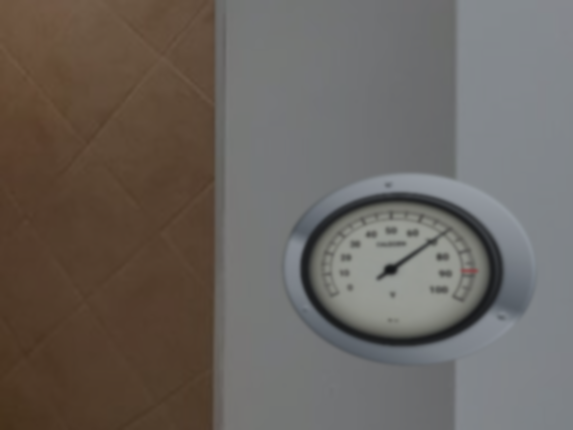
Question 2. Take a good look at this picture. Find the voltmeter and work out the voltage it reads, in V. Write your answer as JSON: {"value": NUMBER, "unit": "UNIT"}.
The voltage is {"value": 70, "unit": "V"}
